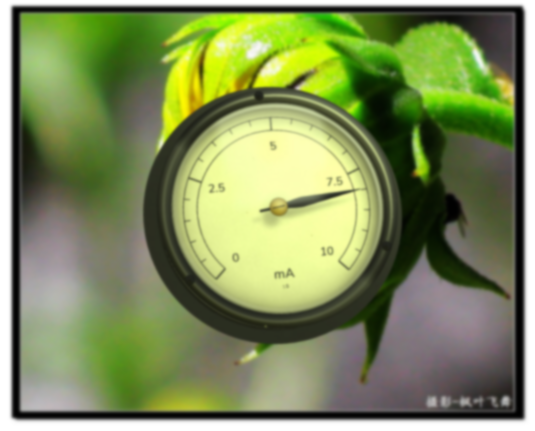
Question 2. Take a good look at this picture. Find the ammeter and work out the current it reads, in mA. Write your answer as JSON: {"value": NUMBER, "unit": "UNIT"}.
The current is {"value": 8, "unit": "mA"}
